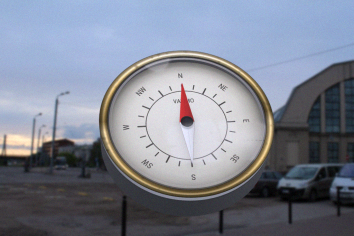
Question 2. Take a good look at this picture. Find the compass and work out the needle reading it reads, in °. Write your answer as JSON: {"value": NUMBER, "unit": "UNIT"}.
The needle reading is {"value": 0, "unit": "°"}
